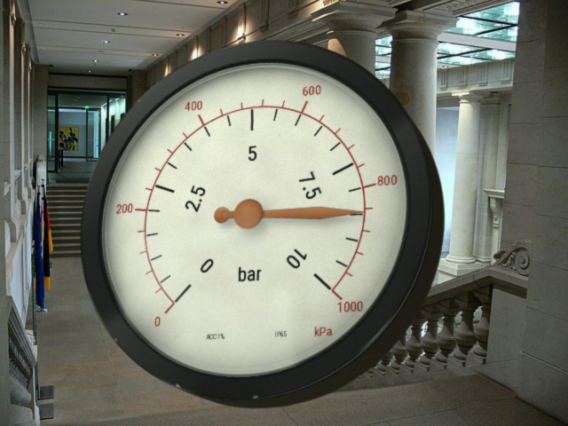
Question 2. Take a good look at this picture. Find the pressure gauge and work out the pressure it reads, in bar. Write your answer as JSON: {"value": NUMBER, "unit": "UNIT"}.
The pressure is {"value": 8.5, "unit": "bar"}
